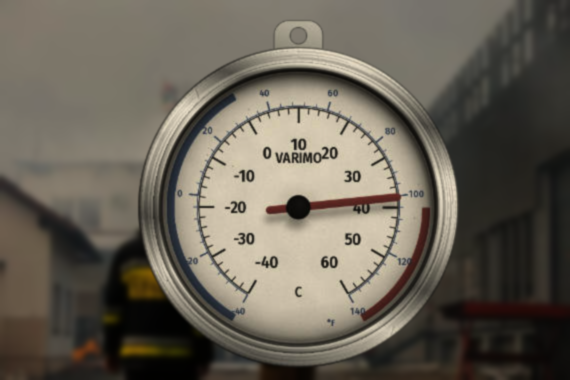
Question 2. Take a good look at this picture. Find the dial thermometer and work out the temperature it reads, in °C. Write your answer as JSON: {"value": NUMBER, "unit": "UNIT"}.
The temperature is {"value": 38, "unit": "°C"}
